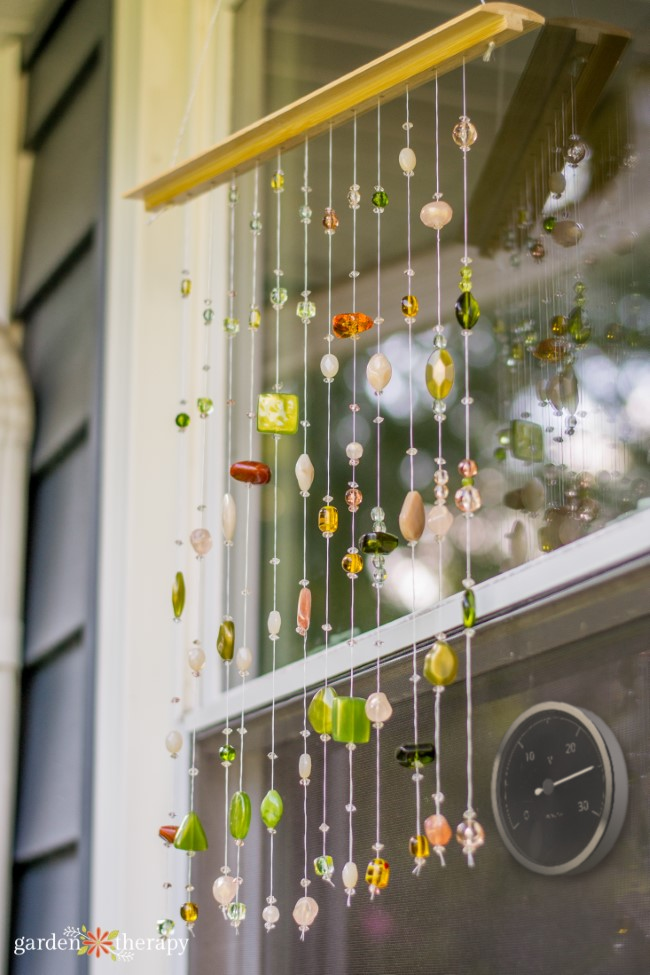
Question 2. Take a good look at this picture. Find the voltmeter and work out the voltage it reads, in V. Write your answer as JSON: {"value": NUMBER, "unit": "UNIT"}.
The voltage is {"value": 25, "unit": "V"}
